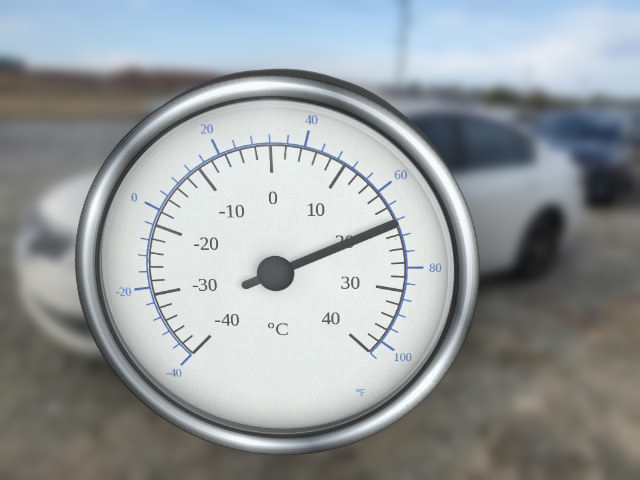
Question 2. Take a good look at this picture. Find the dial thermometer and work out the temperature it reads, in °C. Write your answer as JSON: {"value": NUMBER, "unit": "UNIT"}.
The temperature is {"value": 20, "unit": "°C"}
